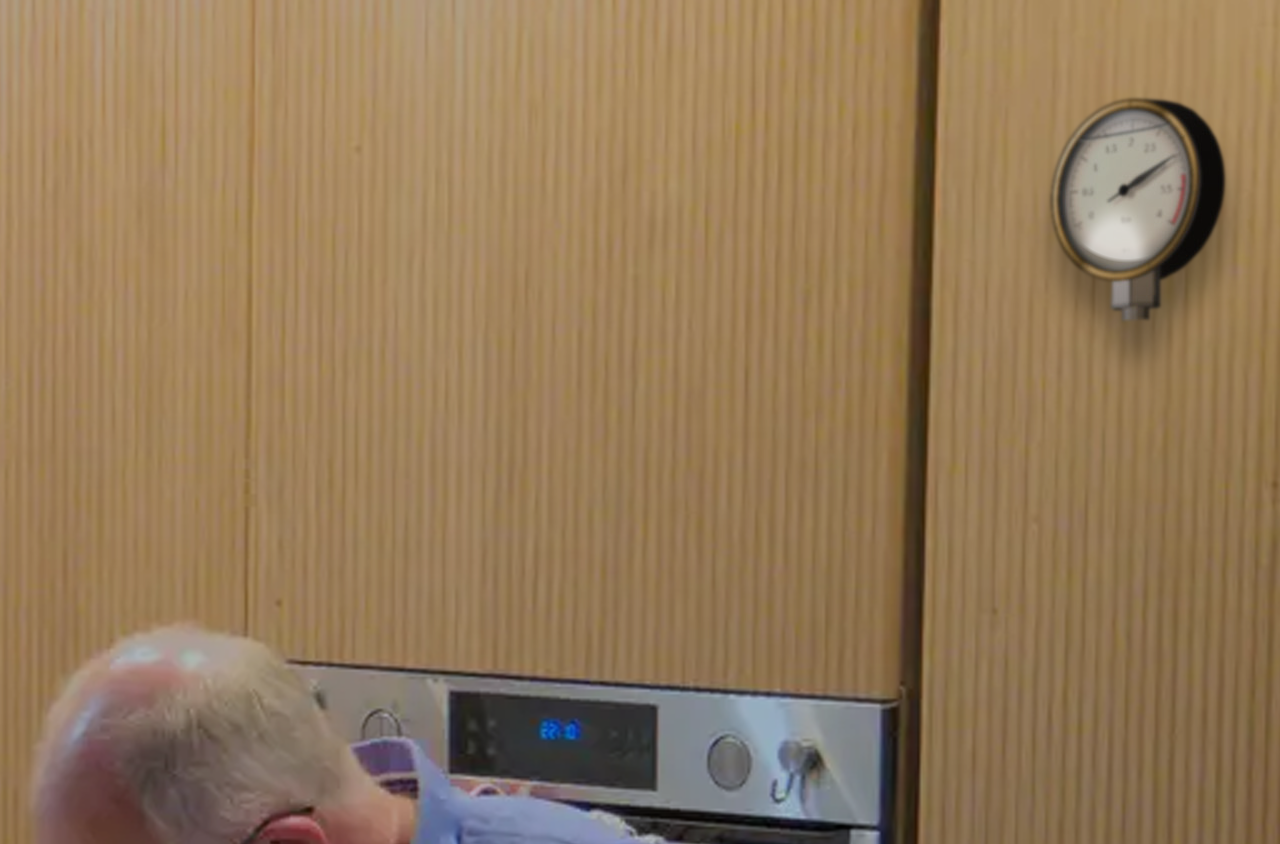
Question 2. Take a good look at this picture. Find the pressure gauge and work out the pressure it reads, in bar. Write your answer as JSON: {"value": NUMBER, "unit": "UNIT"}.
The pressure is {"value": 3, "unit": "bar"}
